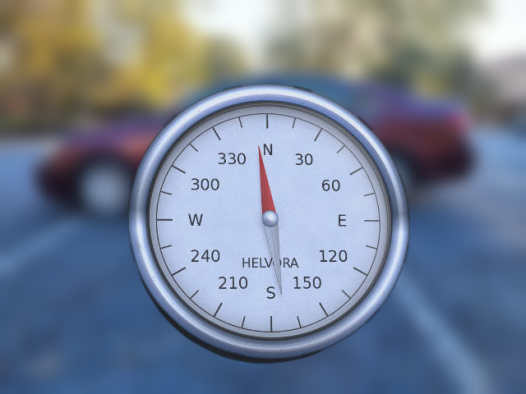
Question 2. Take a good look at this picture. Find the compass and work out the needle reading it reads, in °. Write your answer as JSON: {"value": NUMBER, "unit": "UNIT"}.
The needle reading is {"value": 352.5, "unit": "°"}
